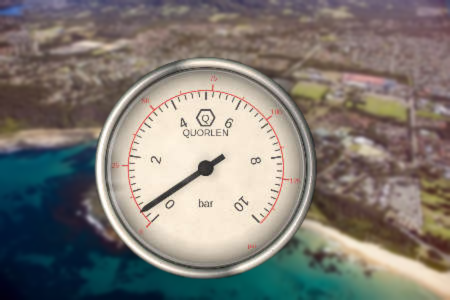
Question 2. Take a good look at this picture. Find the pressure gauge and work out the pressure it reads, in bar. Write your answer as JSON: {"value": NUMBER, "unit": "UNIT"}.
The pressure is {"value": 0.4, "unit": "bar"}
